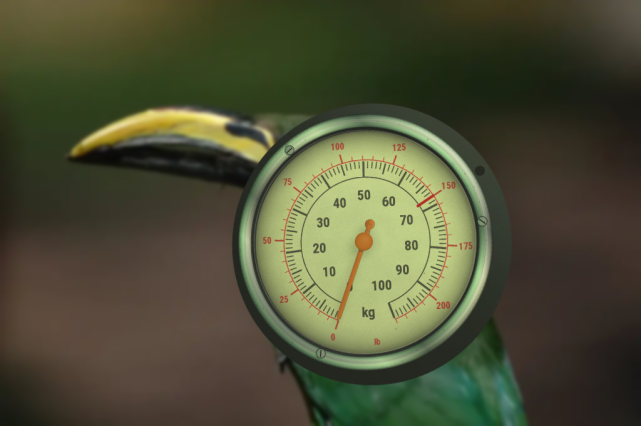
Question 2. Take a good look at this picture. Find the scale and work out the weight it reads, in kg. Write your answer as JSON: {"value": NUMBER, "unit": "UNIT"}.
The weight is {"value": 0, "unit": "kg"}
